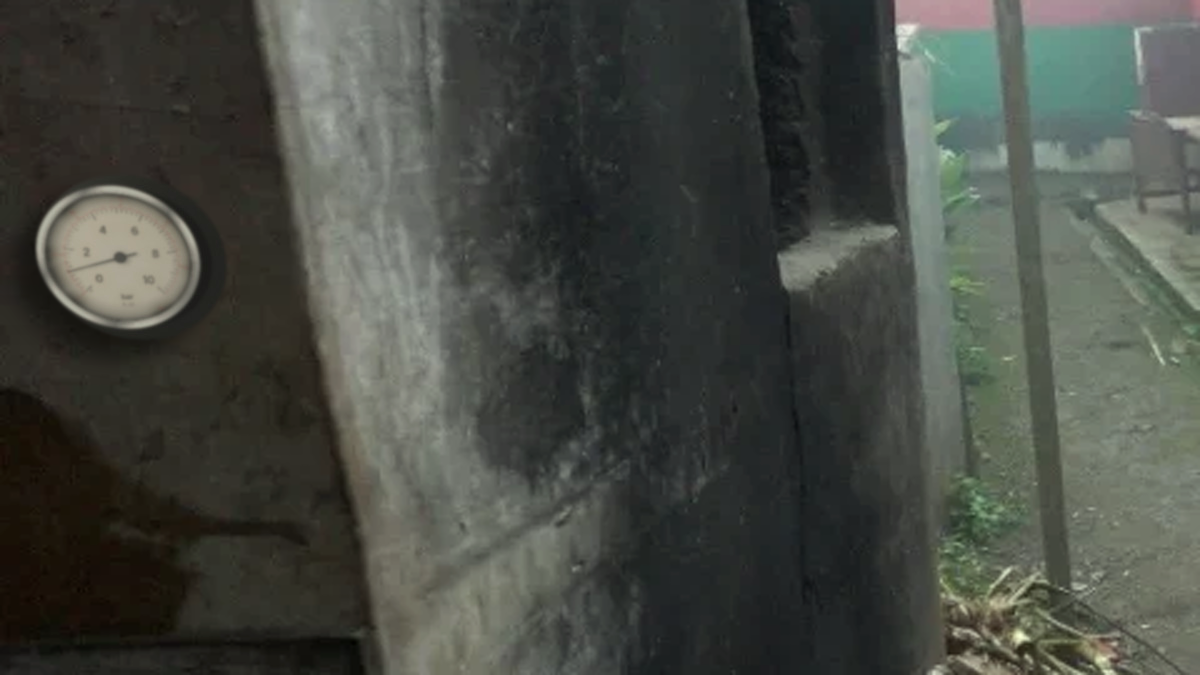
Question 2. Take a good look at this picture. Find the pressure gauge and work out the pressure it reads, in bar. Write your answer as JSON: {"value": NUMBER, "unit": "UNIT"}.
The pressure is {"value": 1, "unit": "bar"}
